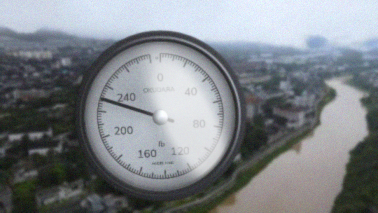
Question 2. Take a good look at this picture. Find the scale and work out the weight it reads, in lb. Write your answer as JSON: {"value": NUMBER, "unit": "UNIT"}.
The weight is {"value": 230, "unit": "lb"}
